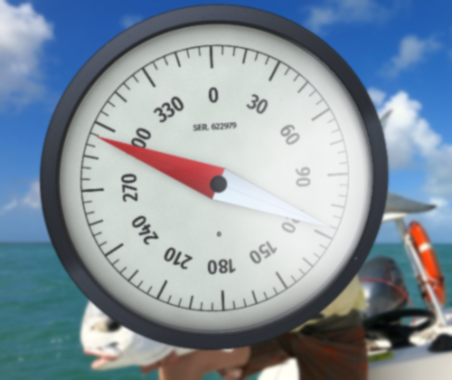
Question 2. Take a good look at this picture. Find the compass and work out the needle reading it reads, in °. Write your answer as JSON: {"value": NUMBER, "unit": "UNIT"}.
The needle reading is {"value": 295, "unit": "°"}
